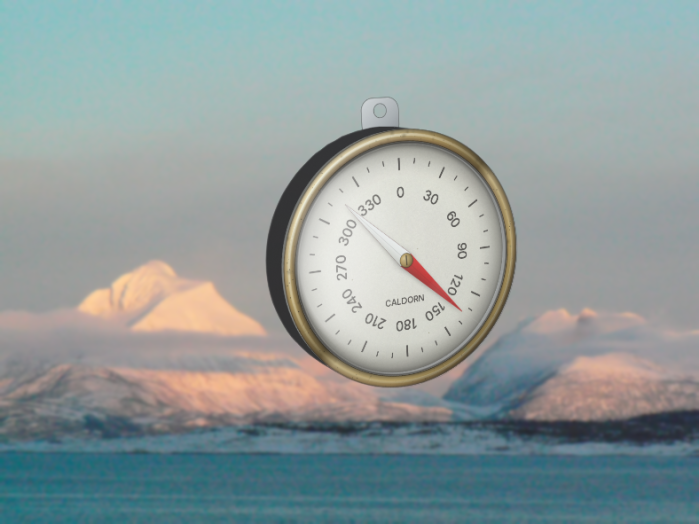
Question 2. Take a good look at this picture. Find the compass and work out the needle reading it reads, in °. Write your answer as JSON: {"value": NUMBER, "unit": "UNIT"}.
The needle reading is {"value": 135, "unit": "°"}
